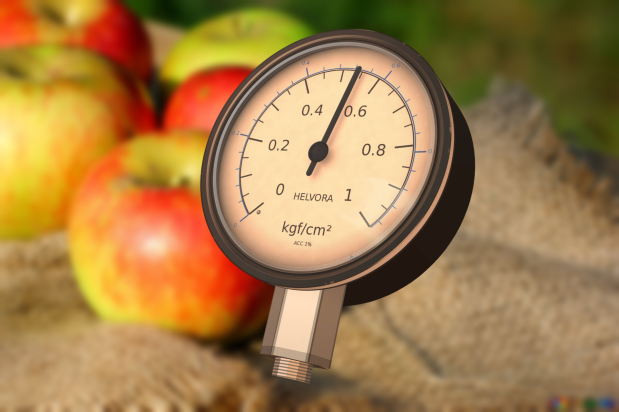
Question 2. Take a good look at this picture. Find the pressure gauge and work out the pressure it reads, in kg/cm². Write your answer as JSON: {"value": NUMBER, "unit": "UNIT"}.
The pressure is {"value": 0.55, "unit": "kg/cm²"}
